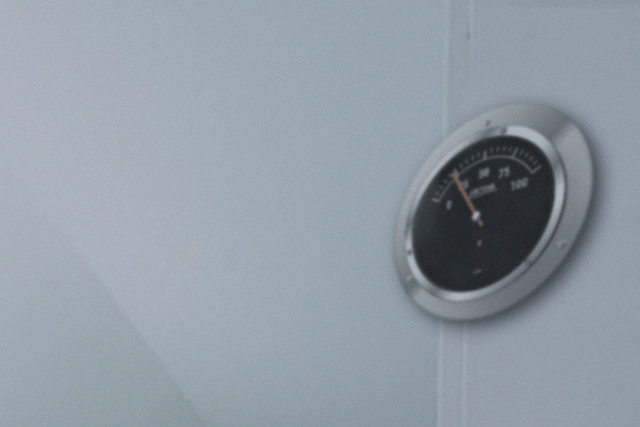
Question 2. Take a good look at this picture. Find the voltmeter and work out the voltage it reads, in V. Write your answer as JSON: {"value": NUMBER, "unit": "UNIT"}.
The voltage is {"value": 25, "unit": "V"}
